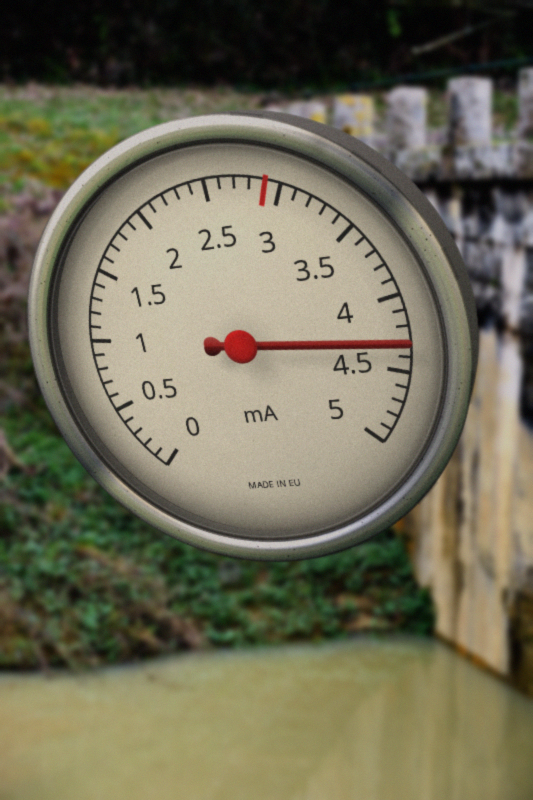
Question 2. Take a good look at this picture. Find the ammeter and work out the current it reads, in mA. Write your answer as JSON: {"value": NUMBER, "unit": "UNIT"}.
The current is {"value": 4.3, "unit": "mA"}
